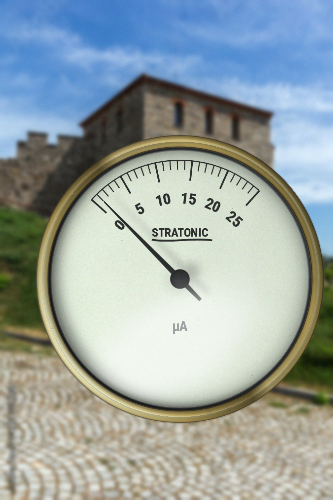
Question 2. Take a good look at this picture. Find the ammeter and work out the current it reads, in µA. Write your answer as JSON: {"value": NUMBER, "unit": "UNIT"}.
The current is {"value": 1, "unit": "µA"}
